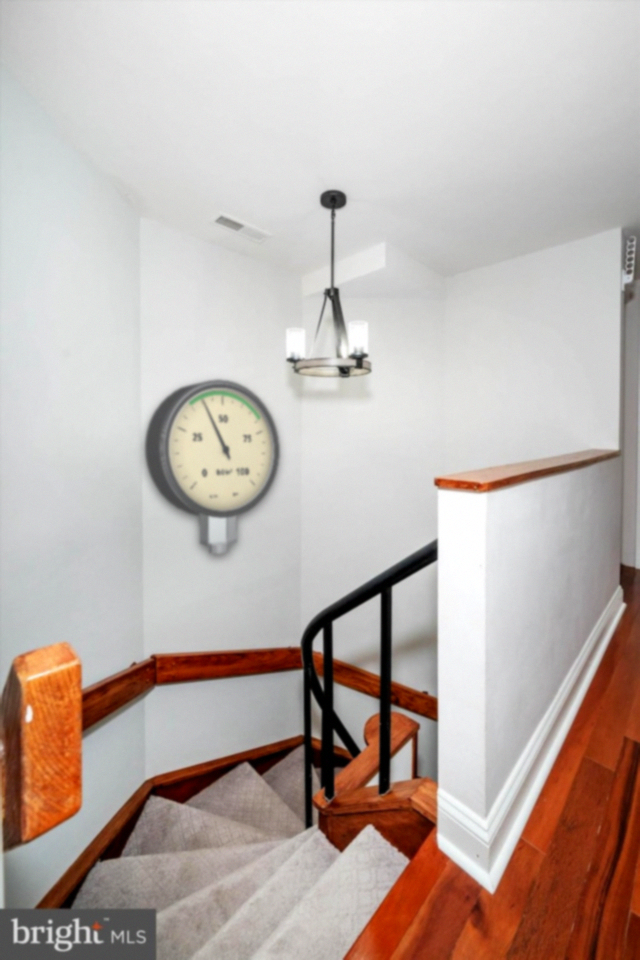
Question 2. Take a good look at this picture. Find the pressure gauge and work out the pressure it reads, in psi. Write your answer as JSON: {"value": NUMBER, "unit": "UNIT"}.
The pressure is {"value": 40, "unit": "psi"}
